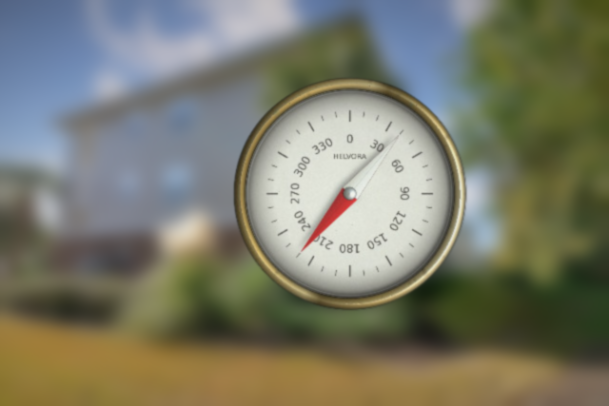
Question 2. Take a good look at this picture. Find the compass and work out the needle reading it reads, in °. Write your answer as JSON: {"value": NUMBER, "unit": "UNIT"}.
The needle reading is {"value": 220, "unit": "°"}
